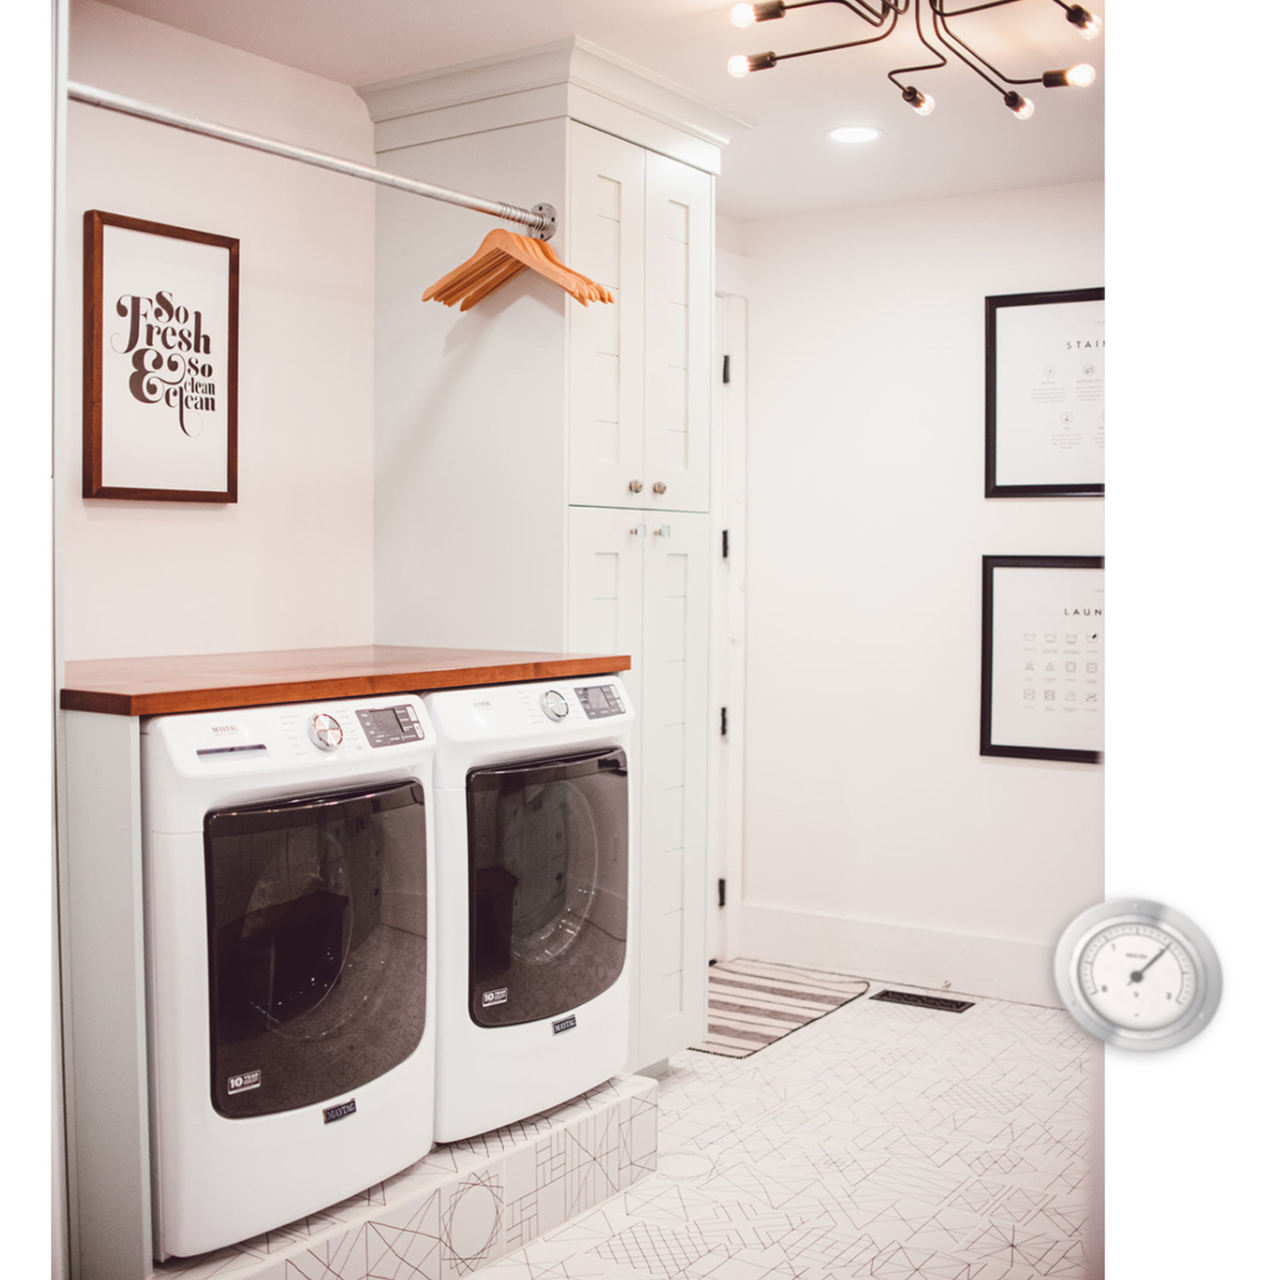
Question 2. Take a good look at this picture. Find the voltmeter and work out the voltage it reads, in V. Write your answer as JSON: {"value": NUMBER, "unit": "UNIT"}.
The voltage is {"value": 2, "unit": "V"}
